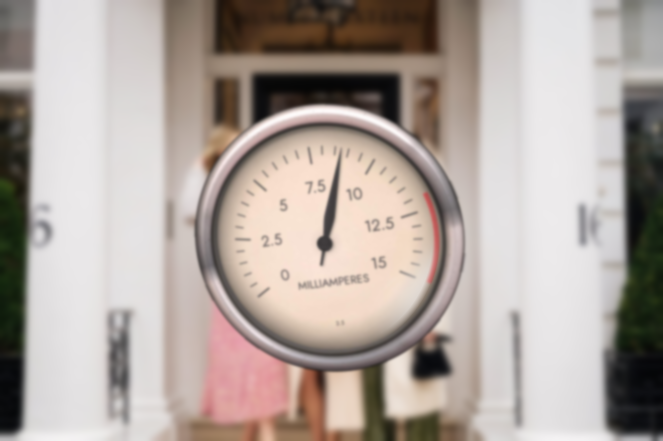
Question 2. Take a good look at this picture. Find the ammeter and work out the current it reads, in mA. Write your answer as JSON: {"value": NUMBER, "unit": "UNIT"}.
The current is {"value": 8.75, "unit": "mA"}
